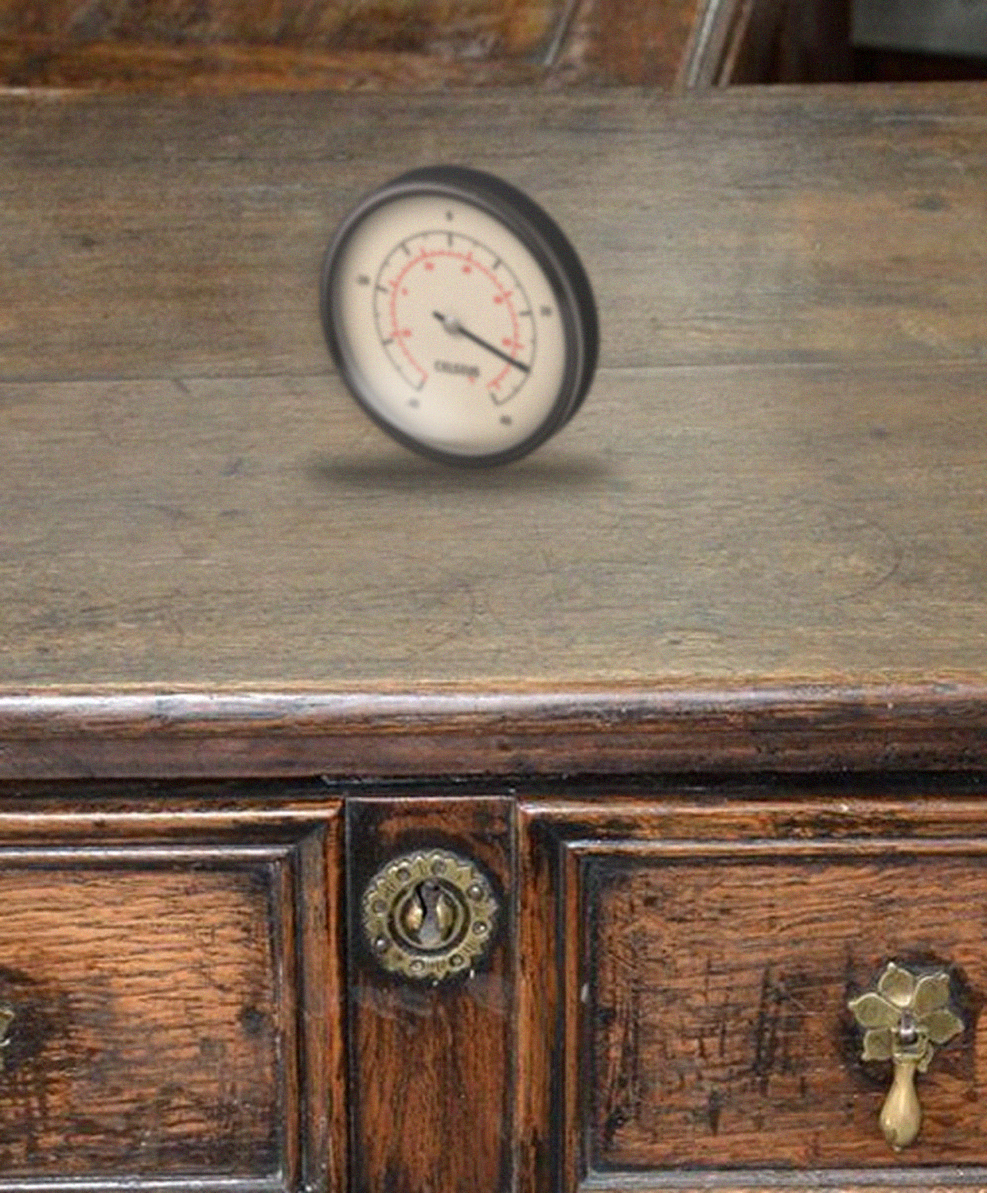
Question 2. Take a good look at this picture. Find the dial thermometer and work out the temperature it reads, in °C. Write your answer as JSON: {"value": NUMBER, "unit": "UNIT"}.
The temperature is {"value": 30, "unit": "°C"}
